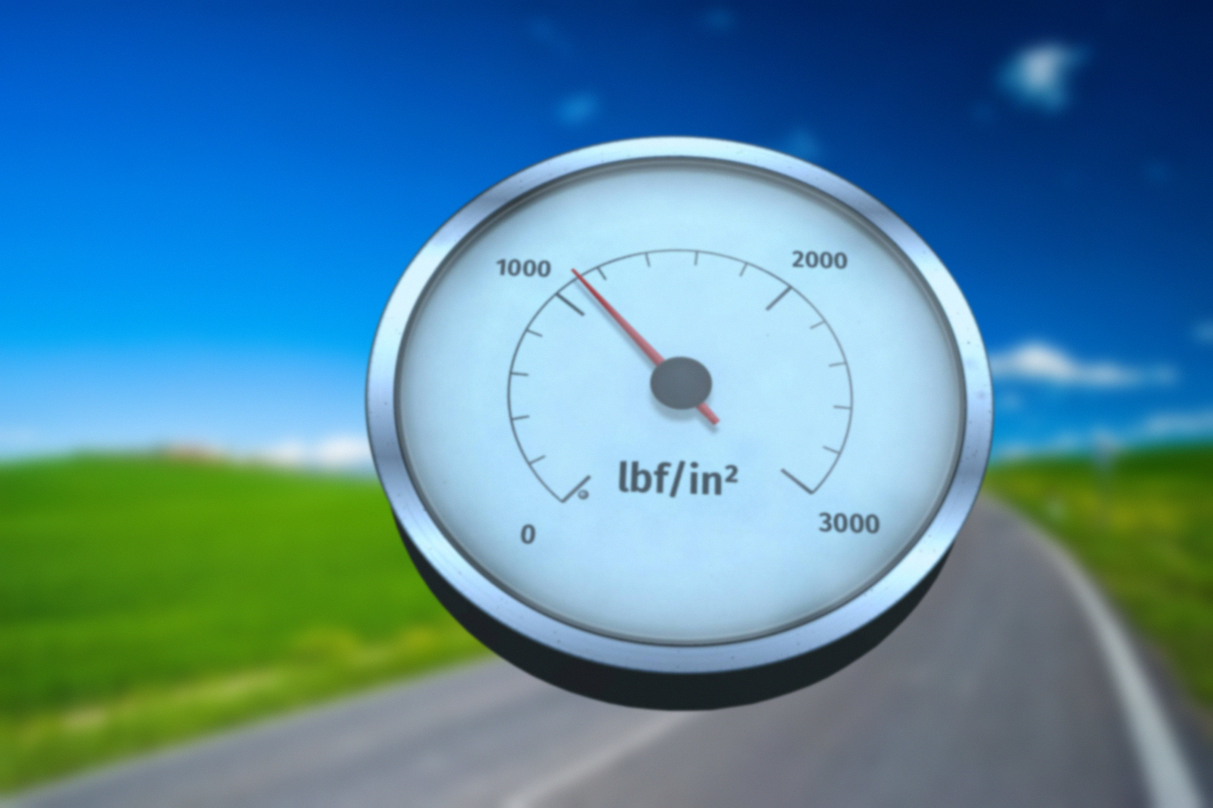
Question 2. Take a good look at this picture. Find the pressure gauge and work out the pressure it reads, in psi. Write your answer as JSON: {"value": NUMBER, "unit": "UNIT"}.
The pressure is {"value": 1100, "unit": "psi"}
